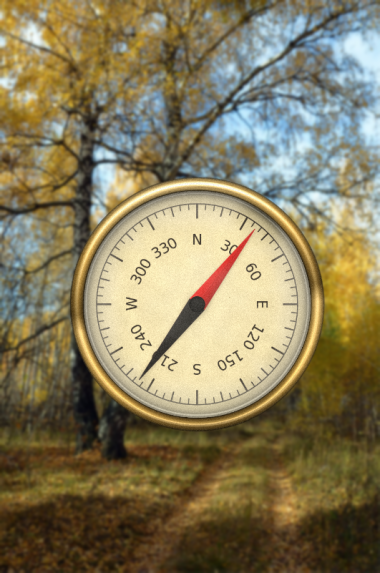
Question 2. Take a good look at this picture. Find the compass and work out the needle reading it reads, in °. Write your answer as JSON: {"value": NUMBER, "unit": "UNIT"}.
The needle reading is {"value": 37.5, "unit": "°"}
